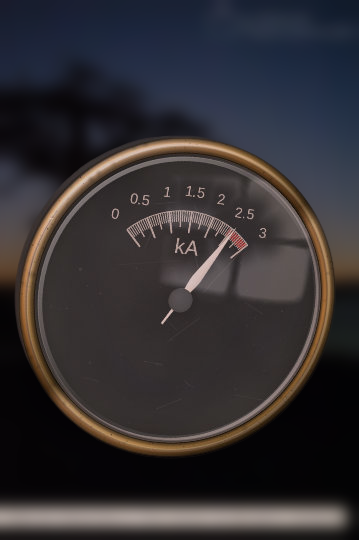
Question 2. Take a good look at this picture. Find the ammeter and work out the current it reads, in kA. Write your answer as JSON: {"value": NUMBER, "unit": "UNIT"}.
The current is {"value": 2.5, "unit": "kA"}
